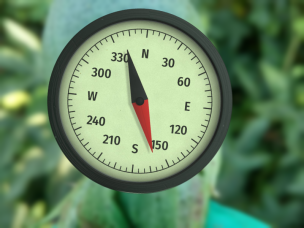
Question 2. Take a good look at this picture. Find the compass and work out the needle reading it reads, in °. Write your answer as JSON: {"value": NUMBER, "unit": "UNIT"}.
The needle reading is {"value": 160, "unit": "°"}
